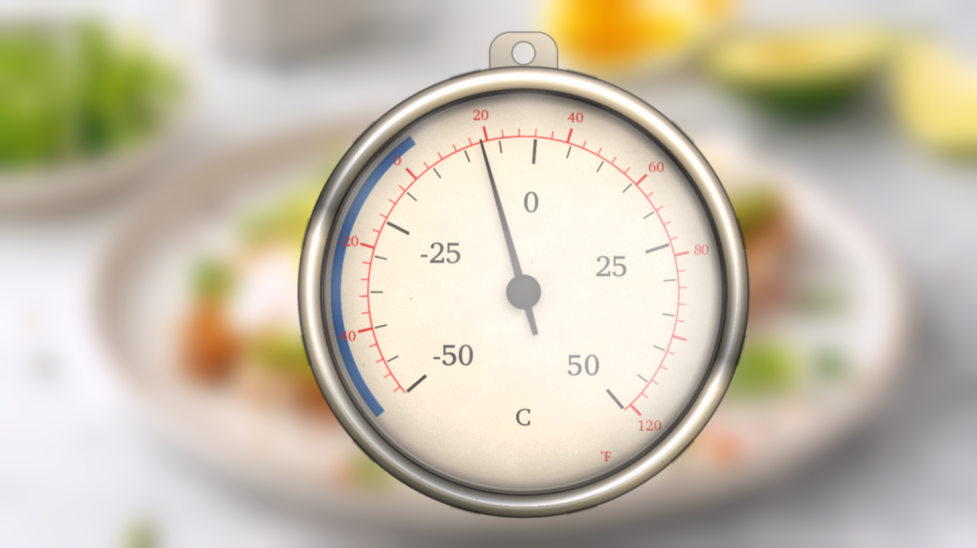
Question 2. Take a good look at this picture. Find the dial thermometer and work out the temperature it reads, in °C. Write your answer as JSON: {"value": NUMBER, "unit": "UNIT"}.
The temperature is {"value": -7.5, "unit": "°C"}
